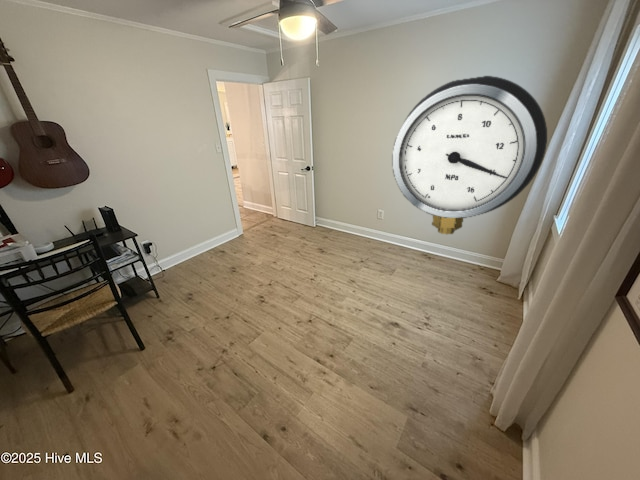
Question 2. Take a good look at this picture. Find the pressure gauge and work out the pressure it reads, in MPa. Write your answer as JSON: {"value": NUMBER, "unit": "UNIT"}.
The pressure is {"value": 14, "unit": "MPa"}
